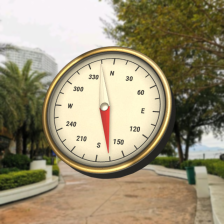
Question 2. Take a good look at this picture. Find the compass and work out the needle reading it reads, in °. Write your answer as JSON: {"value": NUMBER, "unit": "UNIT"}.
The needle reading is {"value": 165, "unit": "°"}
